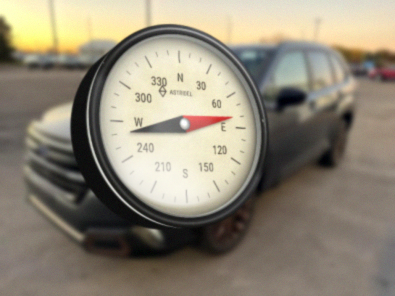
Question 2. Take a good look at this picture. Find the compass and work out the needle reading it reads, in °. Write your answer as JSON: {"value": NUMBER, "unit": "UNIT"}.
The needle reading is {"value": 80, "unit": "°"}
